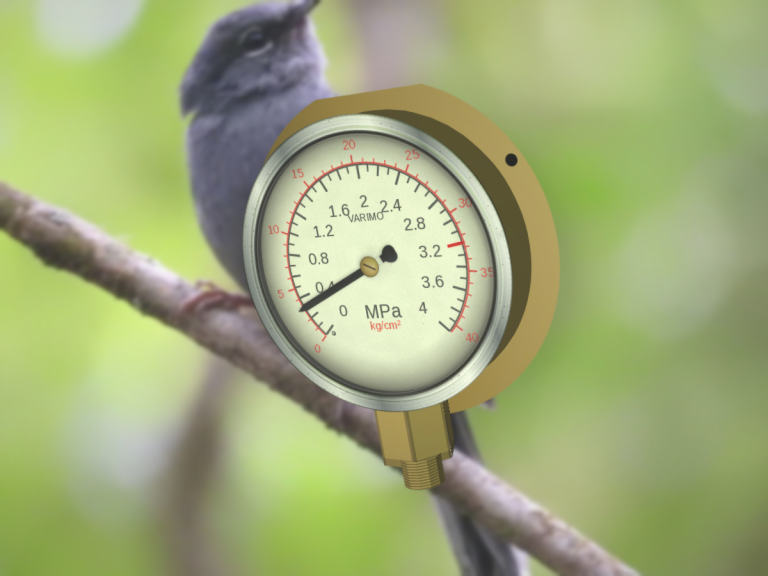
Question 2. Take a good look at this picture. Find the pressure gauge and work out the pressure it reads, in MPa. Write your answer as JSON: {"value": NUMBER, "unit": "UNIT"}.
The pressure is {"value": 0.3, "unit": "MPa"}
